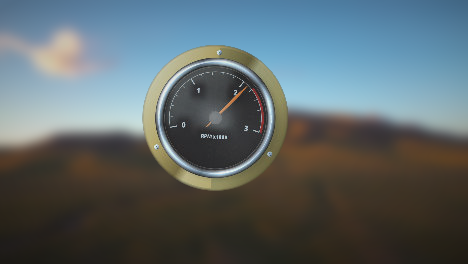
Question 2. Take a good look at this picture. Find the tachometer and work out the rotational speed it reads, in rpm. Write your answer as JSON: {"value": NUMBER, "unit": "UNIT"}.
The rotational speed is {"value": 2100, "unit": "rpm"}
